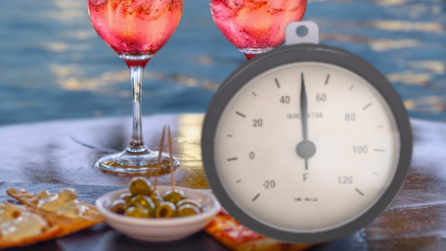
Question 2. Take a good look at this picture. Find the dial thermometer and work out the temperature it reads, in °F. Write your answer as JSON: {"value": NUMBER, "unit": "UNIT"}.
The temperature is {"value": 50, "unit": "°F"}
